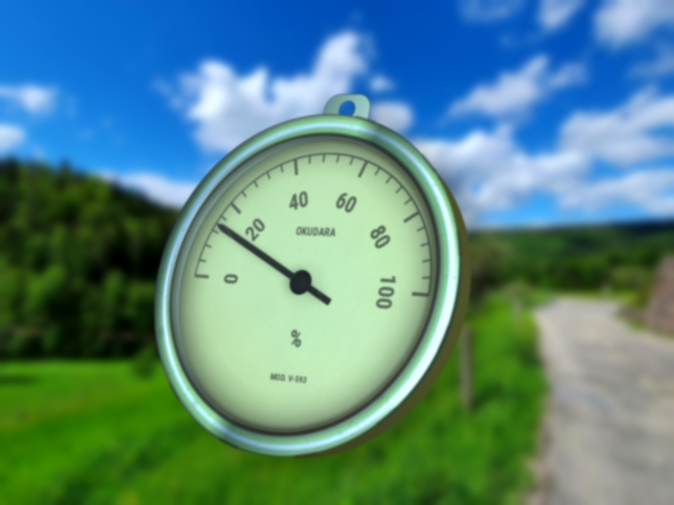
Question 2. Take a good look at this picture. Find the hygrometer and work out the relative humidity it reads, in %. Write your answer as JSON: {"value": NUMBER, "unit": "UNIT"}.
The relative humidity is {"value": 14, "unit": "%"}
